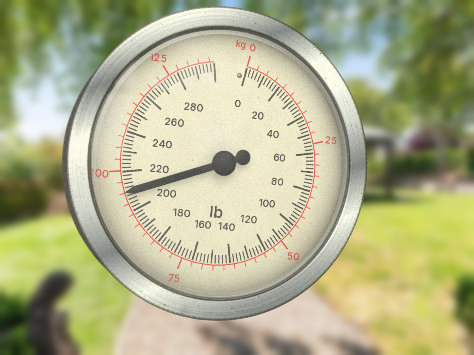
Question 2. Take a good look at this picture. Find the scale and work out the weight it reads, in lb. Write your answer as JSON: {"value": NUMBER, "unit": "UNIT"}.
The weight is {"value": 210, "unit": "lb"}
